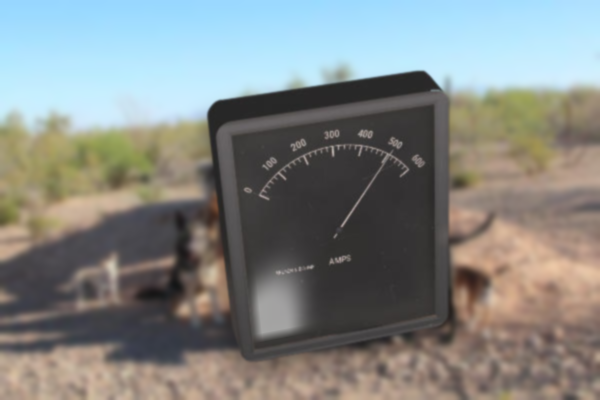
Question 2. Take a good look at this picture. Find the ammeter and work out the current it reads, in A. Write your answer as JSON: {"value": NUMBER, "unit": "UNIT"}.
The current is {"value": 500, "unit": "A"}
